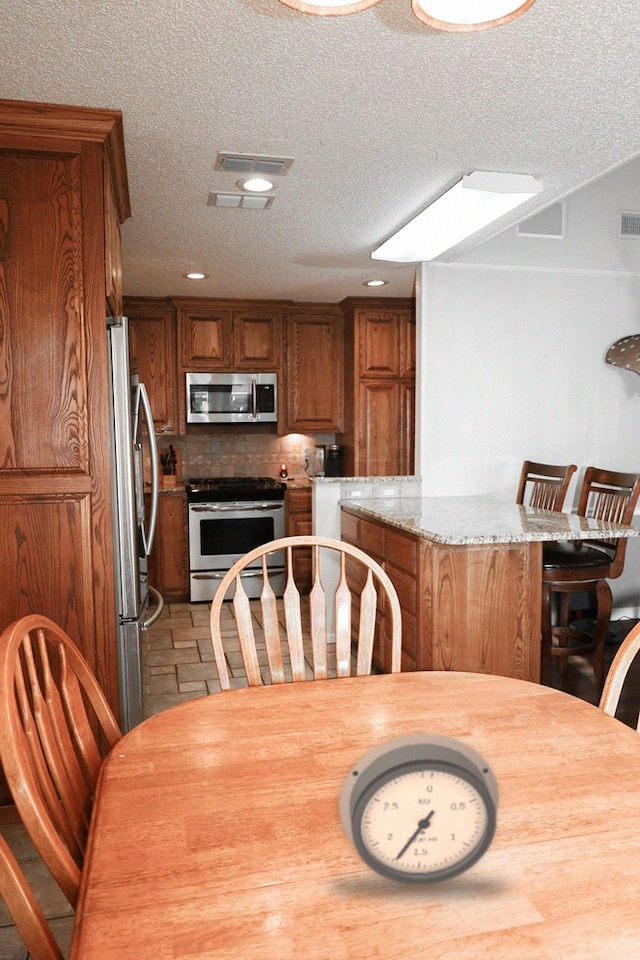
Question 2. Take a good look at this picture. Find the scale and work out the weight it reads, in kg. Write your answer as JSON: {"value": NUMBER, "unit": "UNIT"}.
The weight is {"value": 1.75, "unit": "kg"}
